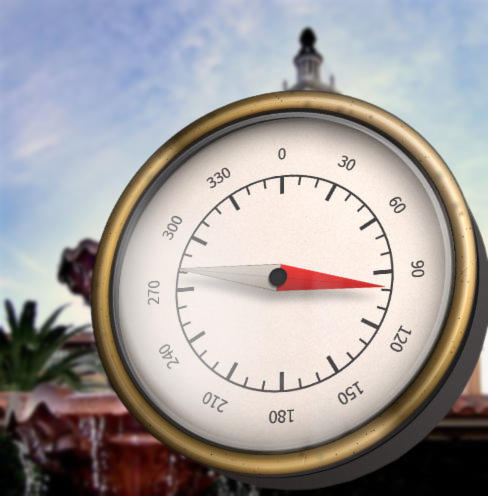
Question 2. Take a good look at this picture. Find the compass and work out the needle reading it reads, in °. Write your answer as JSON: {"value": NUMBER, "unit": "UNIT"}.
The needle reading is {"value": 100, "unit": "°"}
